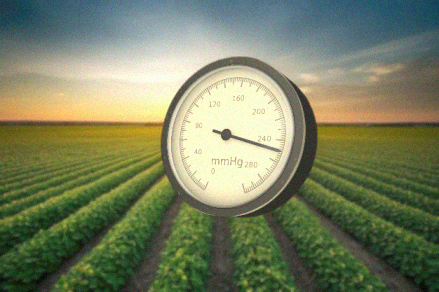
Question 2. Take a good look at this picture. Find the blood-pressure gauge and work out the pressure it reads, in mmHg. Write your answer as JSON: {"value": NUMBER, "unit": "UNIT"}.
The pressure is {"value": 250, "unit": "mmHg"}
